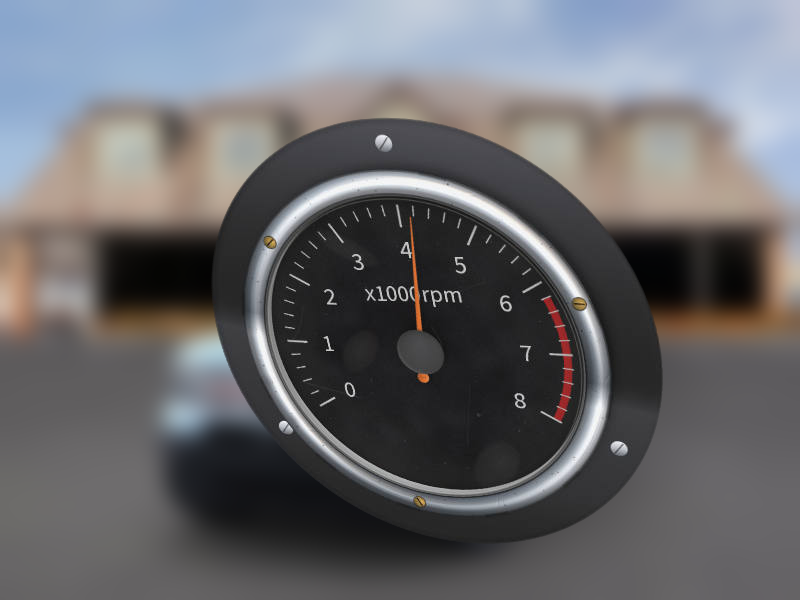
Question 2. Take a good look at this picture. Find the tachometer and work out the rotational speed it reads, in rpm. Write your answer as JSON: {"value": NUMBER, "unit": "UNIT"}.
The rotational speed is {"value": 4200, "unit": "rpm"}
